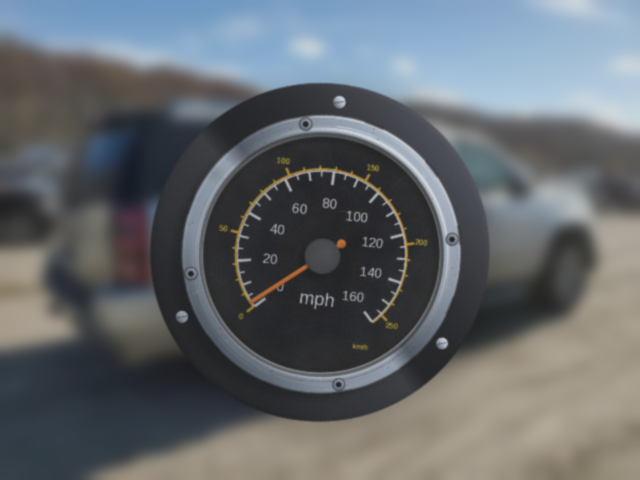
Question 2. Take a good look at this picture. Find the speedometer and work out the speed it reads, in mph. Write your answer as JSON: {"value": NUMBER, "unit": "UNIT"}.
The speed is {"value": 2.5, "unit": "mph"}
